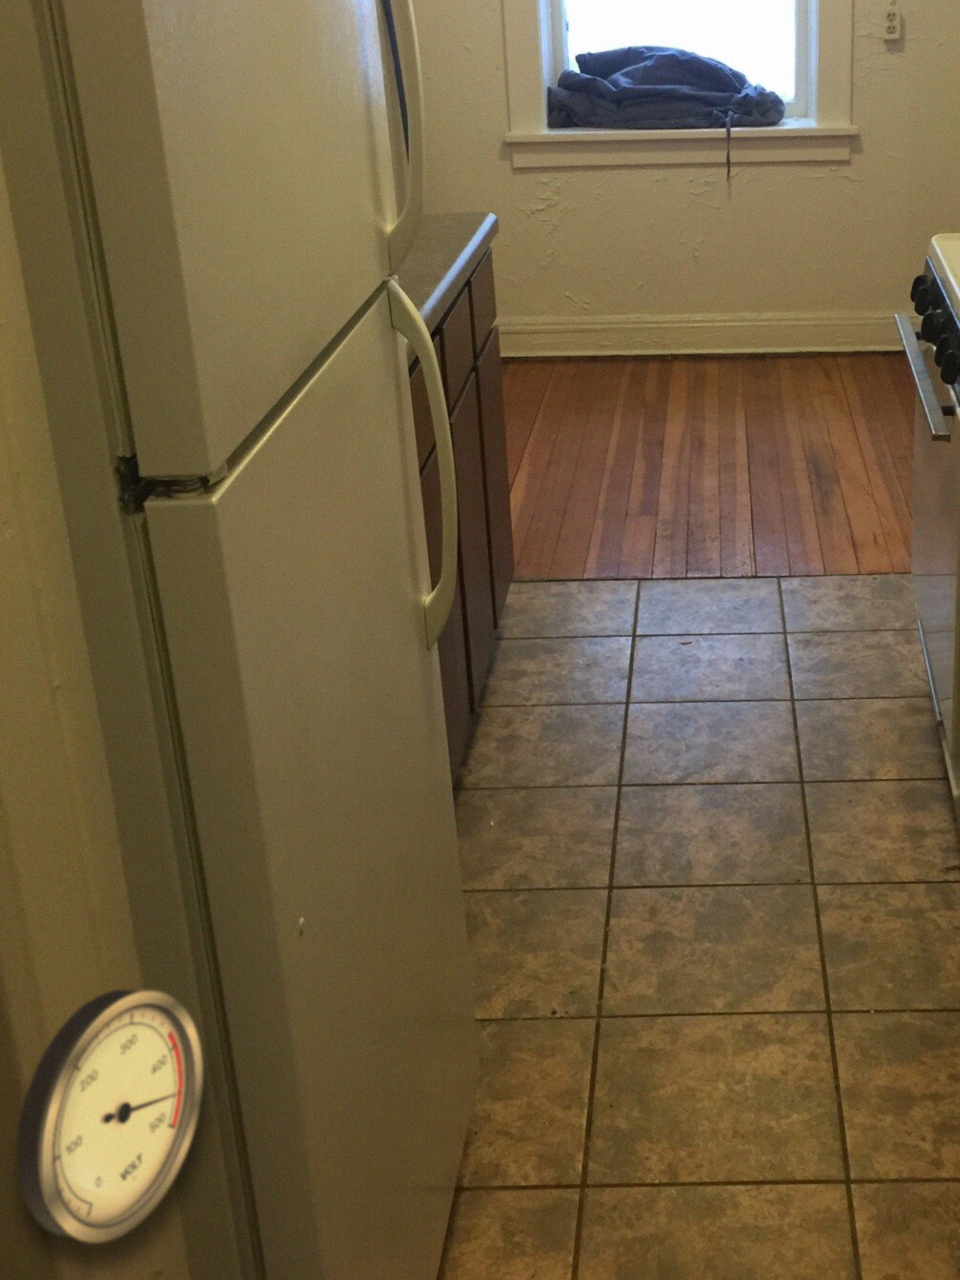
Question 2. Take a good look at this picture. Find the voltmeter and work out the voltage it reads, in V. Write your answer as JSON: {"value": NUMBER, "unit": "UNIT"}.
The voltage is {"value": 460, "unit": "V"}
